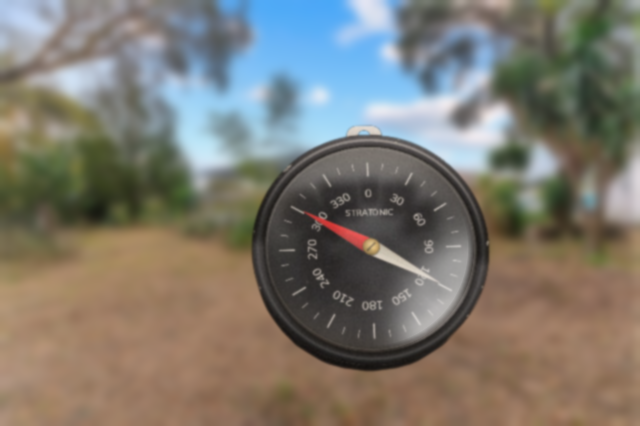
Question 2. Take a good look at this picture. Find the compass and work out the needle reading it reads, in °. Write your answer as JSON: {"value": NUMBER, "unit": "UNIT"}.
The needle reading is {"value": 300, "unit": "°"}
